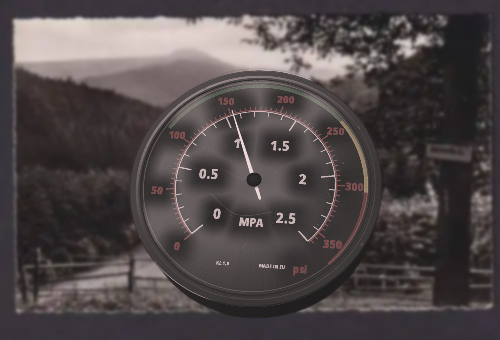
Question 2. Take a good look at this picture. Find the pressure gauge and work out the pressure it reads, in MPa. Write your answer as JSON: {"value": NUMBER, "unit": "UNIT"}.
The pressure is {"value": 1.05, "unit": "MPa"}
